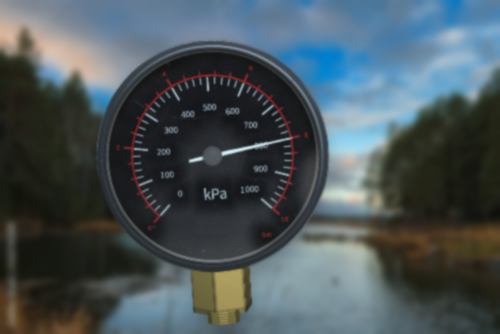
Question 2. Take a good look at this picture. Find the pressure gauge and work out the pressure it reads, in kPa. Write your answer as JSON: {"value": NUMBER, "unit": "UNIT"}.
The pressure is {"value": 800, "unit": "kPa"}
